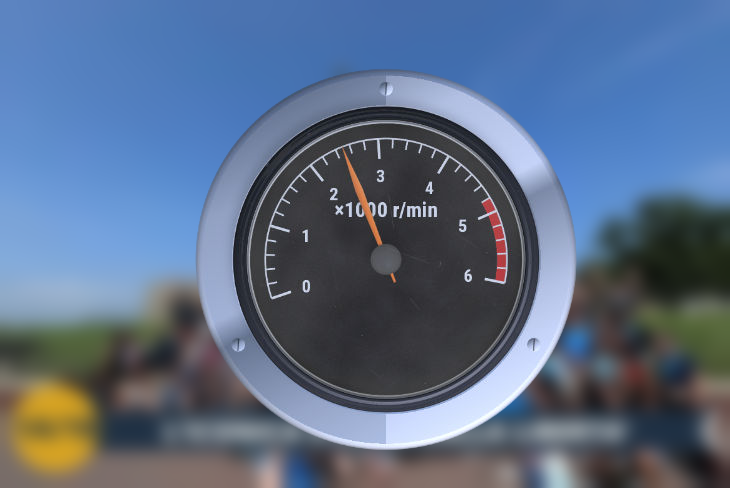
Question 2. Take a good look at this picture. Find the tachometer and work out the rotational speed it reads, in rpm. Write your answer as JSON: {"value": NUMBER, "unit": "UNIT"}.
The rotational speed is {"value": 2500, "unit": "rpm"}
